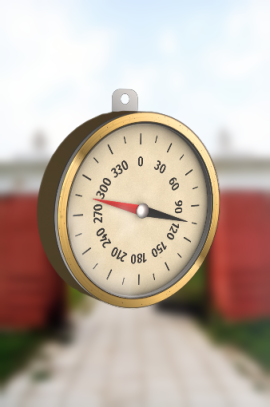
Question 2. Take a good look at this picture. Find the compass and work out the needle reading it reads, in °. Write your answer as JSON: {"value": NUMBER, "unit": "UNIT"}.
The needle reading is {"value": 285, "unit": "°"}
